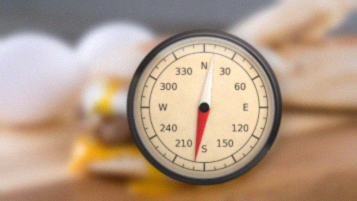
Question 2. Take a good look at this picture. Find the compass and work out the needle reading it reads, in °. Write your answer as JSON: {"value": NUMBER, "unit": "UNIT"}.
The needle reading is {"value": 190, "unit": "°"}
